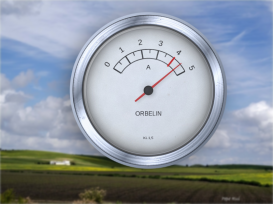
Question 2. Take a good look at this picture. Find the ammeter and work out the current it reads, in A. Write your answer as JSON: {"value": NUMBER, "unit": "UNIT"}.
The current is {"value": 4.5, "unit": "A"}
